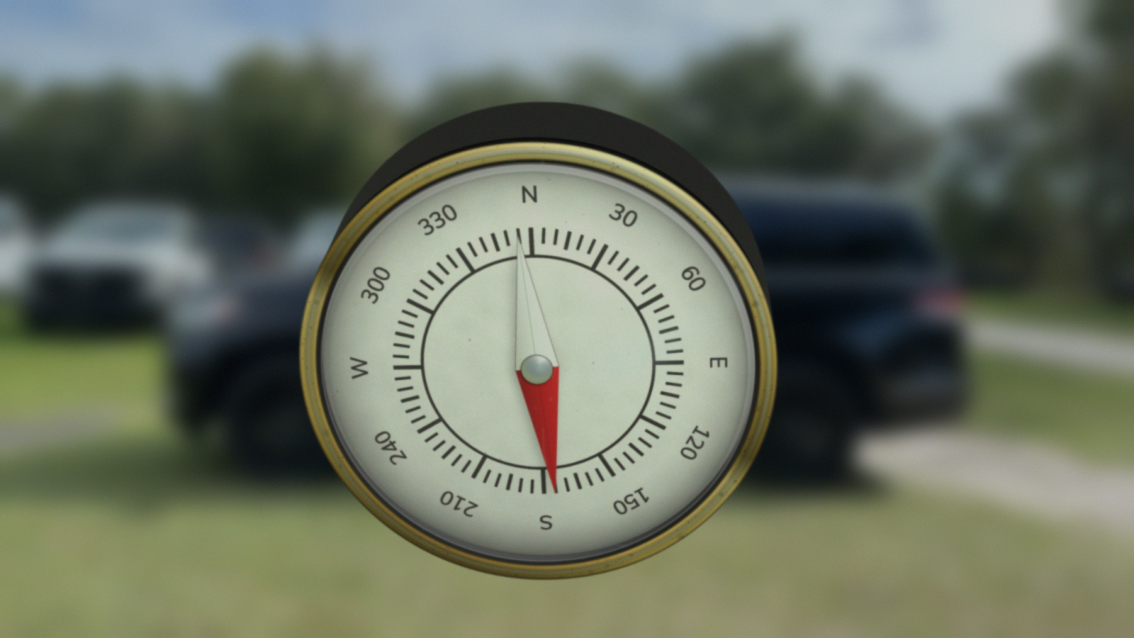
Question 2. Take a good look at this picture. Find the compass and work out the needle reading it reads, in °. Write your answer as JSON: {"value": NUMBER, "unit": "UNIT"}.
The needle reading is {"value": 175, "unit": "°"}
